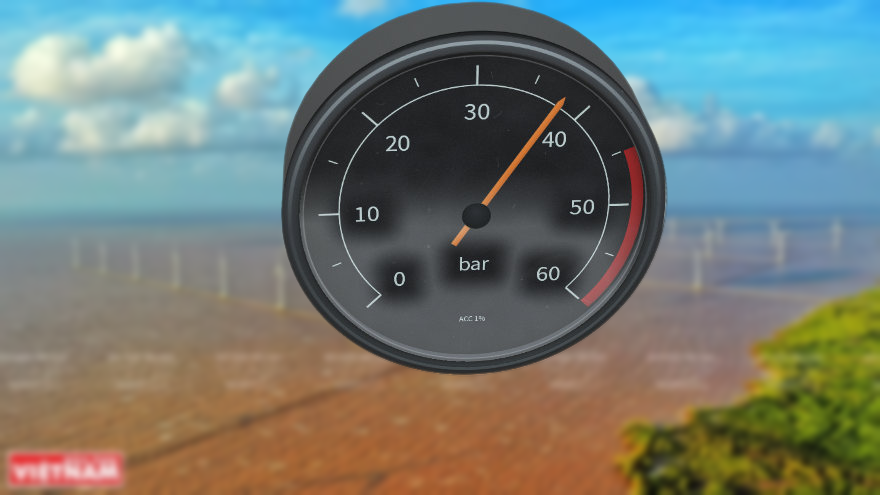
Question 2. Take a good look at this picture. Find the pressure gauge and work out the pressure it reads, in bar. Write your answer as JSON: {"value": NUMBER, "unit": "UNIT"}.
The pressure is {"value": 37.5, "unit": "bar"}
